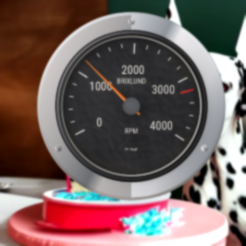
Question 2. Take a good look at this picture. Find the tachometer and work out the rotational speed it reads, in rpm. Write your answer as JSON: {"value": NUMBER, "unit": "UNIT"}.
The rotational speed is {"value": 1200, "unit": "rpm"}
